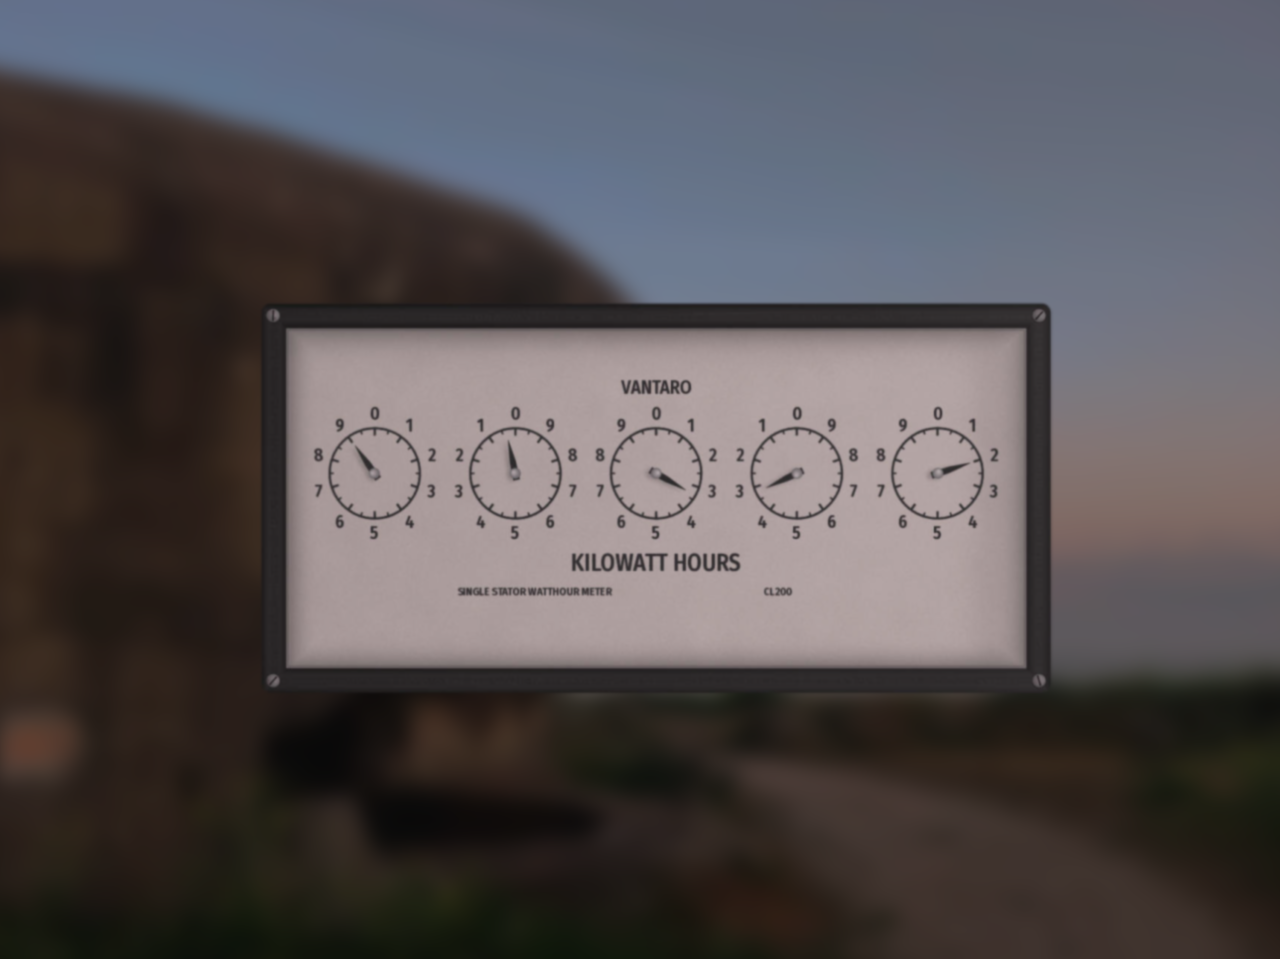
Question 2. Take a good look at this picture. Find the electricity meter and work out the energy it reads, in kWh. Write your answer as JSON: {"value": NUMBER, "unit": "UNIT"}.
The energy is {"value": 90332, "unit": "kWh"}
